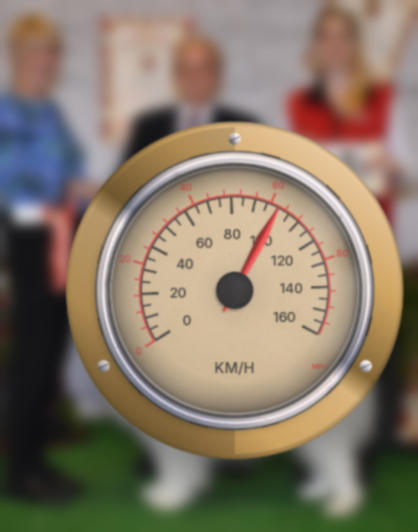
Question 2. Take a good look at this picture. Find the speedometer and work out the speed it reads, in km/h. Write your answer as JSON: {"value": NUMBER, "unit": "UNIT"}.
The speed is {"value": 100, "unit": "km/h"}
